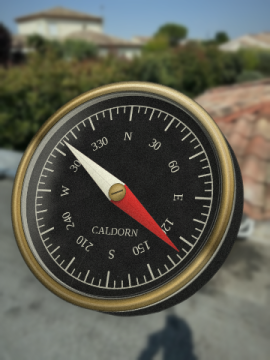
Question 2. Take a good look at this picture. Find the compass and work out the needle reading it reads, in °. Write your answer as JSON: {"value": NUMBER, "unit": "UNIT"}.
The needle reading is {"value": 127.5, "unit": "°"}
